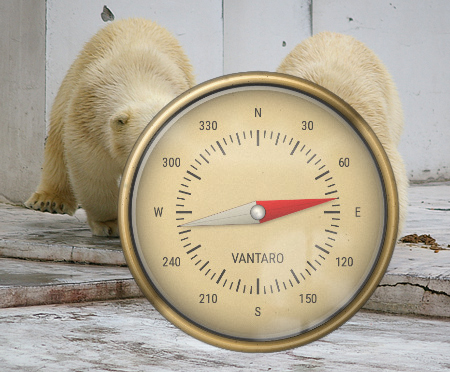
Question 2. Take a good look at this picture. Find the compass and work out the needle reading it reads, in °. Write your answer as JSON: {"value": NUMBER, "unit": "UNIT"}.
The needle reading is {"value": 80, "unit": "°"}
